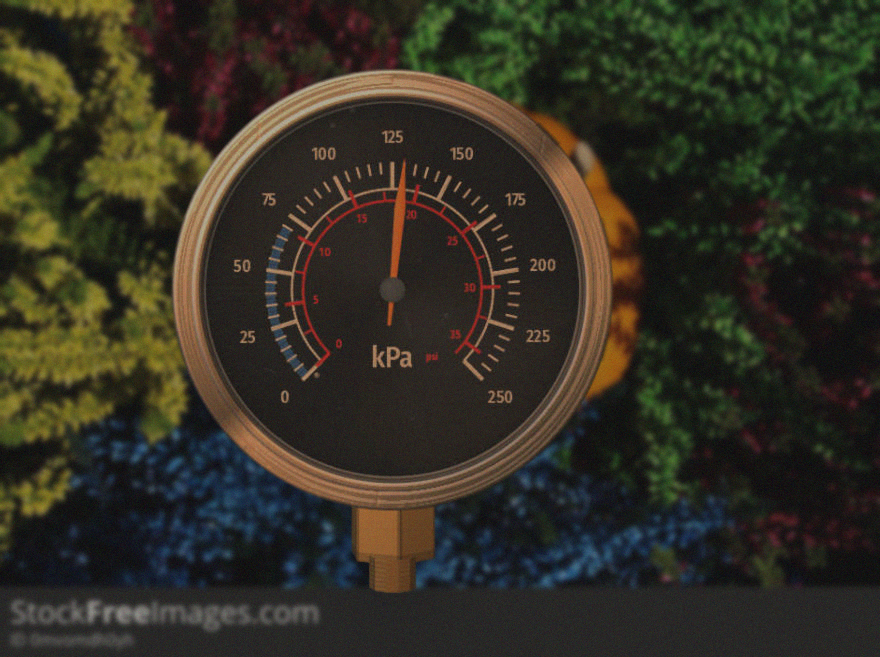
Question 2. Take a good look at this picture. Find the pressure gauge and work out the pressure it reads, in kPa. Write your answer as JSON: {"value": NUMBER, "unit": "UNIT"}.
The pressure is {"value": 130, "unit": "kPa"}
